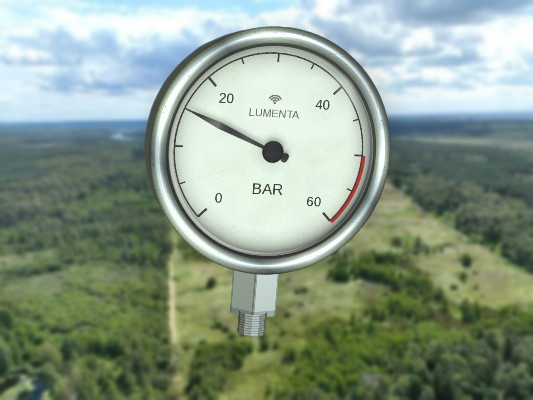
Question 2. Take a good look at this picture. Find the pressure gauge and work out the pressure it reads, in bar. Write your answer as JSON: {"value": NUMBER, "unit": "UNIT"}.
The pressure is {"value": 15, "unit": "bar"}
